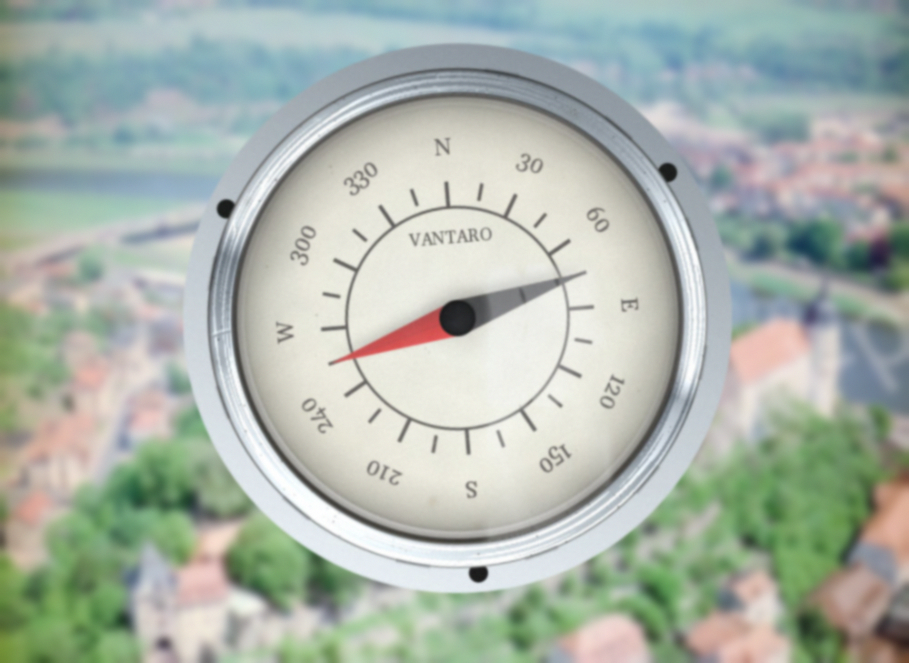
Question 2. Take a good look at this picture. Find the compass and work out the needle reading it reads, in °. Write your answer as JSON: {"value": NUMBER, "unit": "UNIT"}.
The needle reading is {"value": 255, "unit": "°"}
